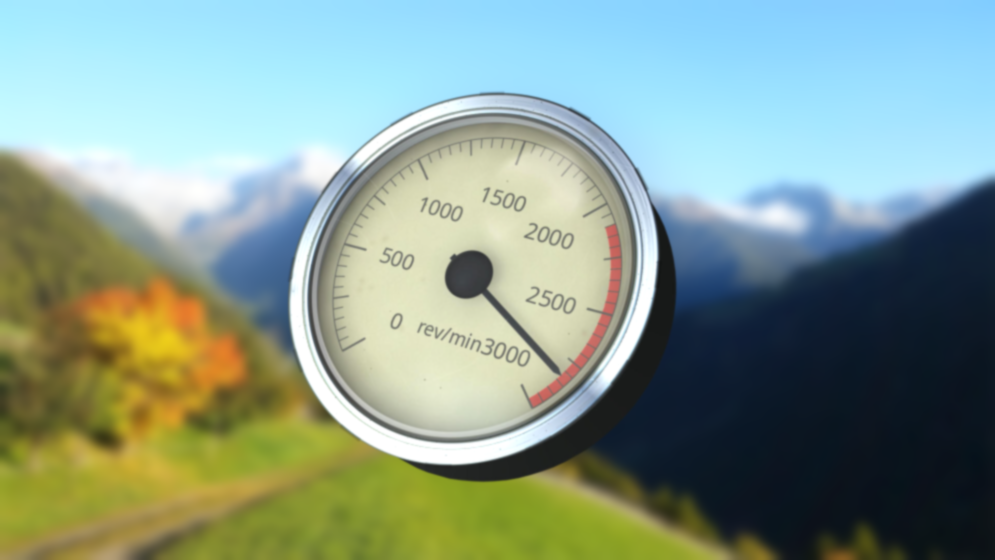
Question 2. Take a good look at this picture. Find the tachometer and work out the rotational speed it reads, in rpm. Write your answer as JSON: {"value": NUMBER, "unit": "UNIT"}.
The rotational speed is {"value": 2825, "unit": "rpm"}
